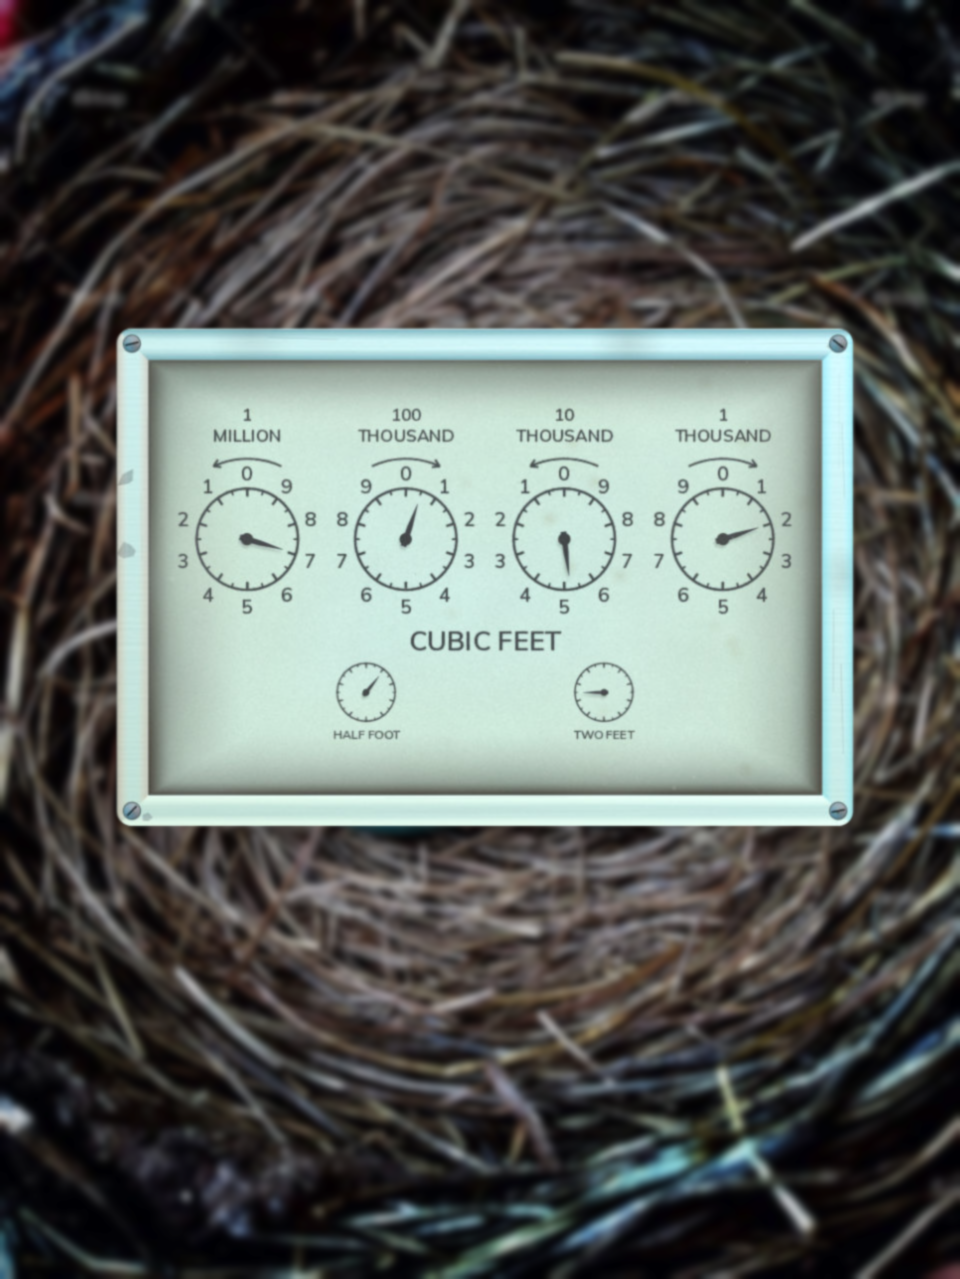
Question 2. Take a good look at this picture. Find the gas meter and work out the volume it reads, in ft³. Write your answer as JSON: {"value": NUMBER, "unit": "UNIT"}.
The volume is {"value": 705200, "unit": "ft³"}
